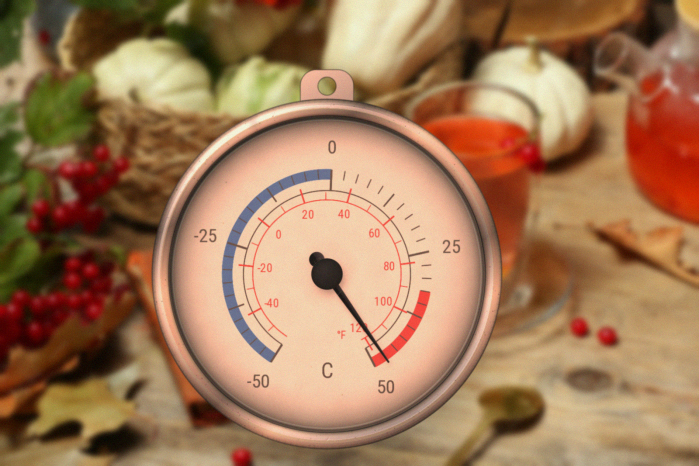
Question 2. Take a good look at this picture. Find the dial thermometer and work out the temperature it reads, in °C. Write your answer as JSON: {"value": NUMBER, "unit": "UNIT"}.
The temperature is {"value": 47.5, "unit": "°C"}
